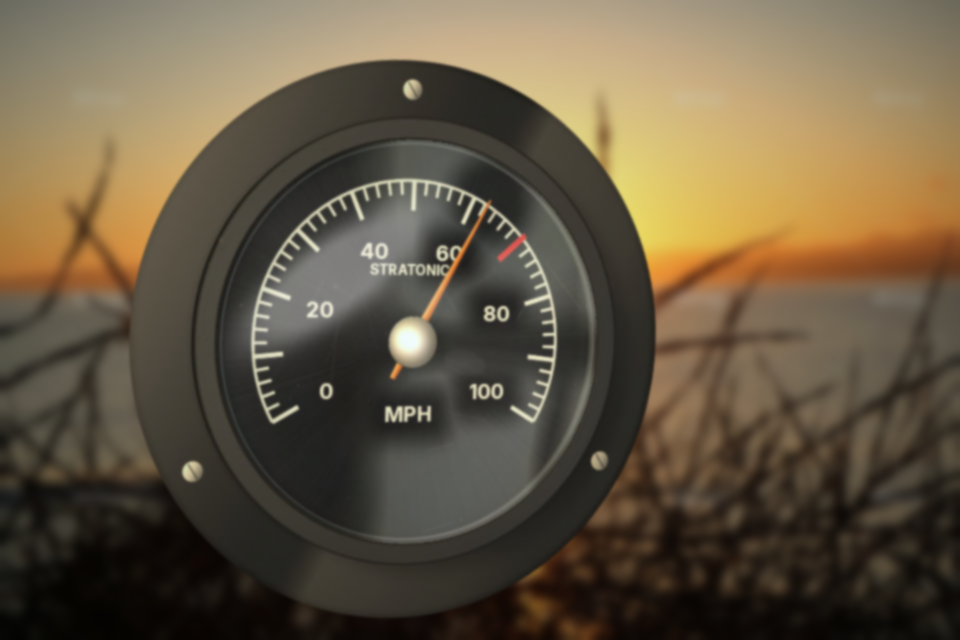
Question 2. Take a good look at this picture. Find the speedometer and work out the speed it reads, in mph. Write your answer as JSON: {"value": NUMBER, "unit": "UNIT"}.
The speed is {"value": 62, "unit": "mph"}
